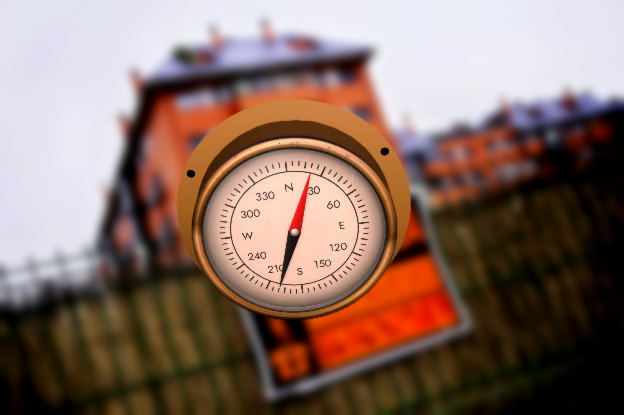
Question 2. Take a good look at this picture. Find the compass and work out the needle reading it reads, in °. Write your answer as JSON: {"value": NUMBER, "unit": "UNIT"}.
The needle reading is {"value": 20, "unit": "°"}
